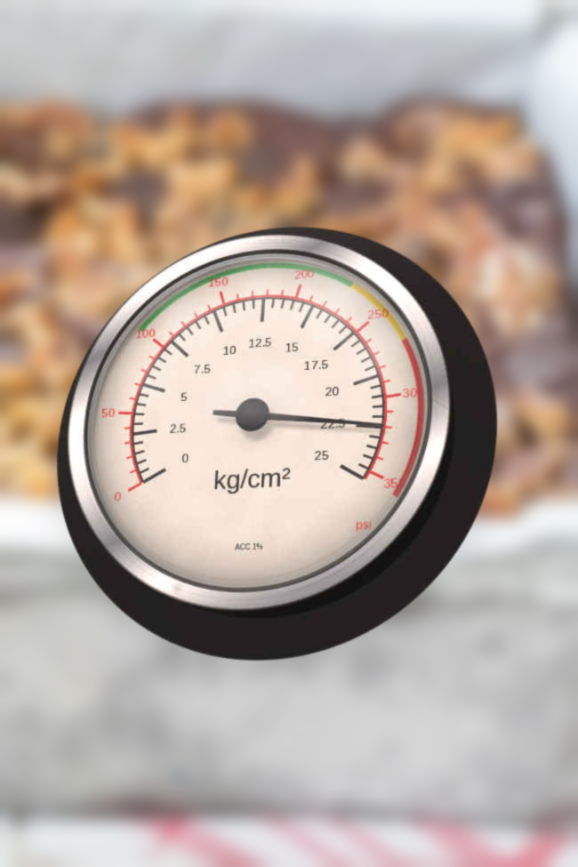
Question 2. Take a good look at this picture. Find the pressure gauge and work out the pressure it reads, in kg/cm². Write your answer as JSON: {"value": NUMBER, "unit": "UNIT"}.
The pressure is {"value": 22.5, "unit": "kg/cm²"}
